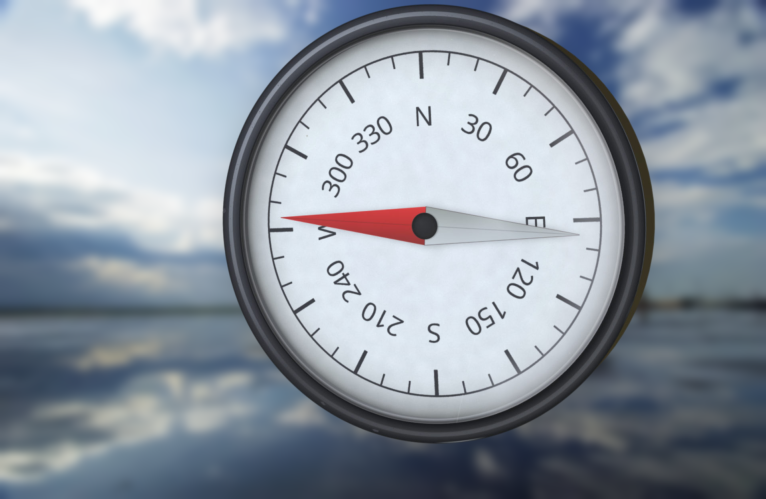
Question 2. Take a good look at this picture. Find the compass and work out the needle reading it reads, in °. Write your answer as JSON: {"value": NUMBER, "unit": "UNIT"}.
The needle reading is {"value": 275, "unit": "°"}
